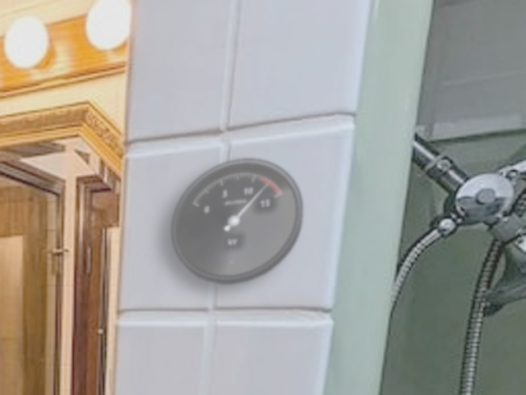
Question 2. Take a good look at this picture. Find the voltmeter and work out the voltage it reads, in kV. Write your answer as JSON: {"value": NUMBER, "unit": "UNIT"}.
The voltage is {"value": 12.5, "unit": "kV"}
